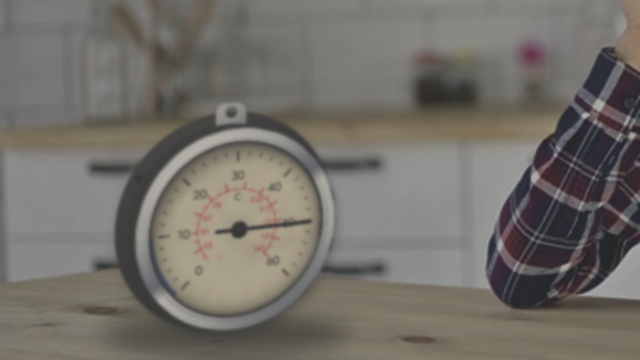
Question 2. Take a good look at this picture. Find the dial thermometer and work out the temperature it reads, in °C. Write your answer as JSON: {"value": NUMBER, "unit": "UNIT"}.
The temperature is {"value": 50, "unit": "°C"}
